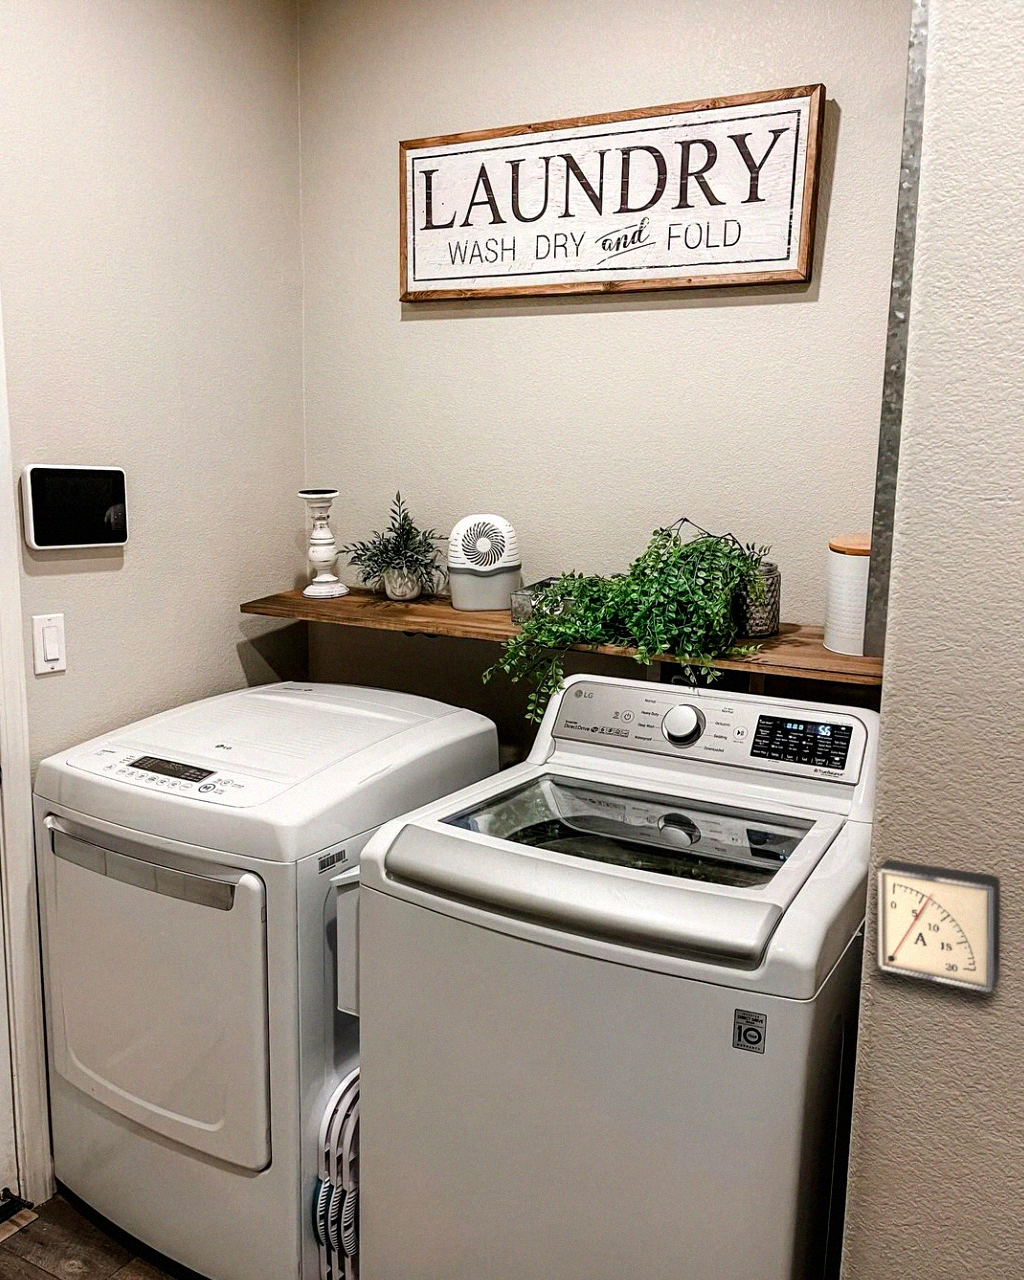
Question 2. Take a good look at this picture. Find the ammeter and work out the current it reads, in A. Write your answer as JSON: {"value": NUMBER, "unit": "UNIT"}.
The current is {"value": 6, "unit": "A"}
